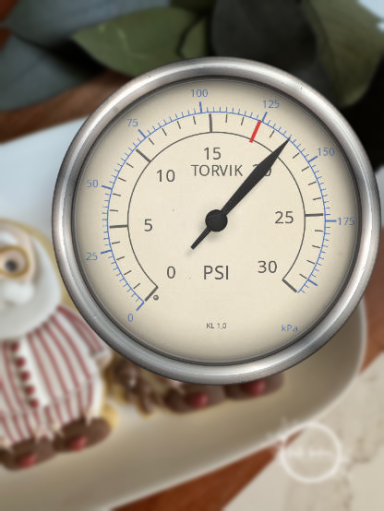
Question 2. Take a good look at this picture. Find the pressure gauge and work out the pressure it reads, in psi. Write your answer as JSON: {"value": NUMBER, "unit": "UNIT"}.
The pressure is {"value": 20, "unit": "psi"}
